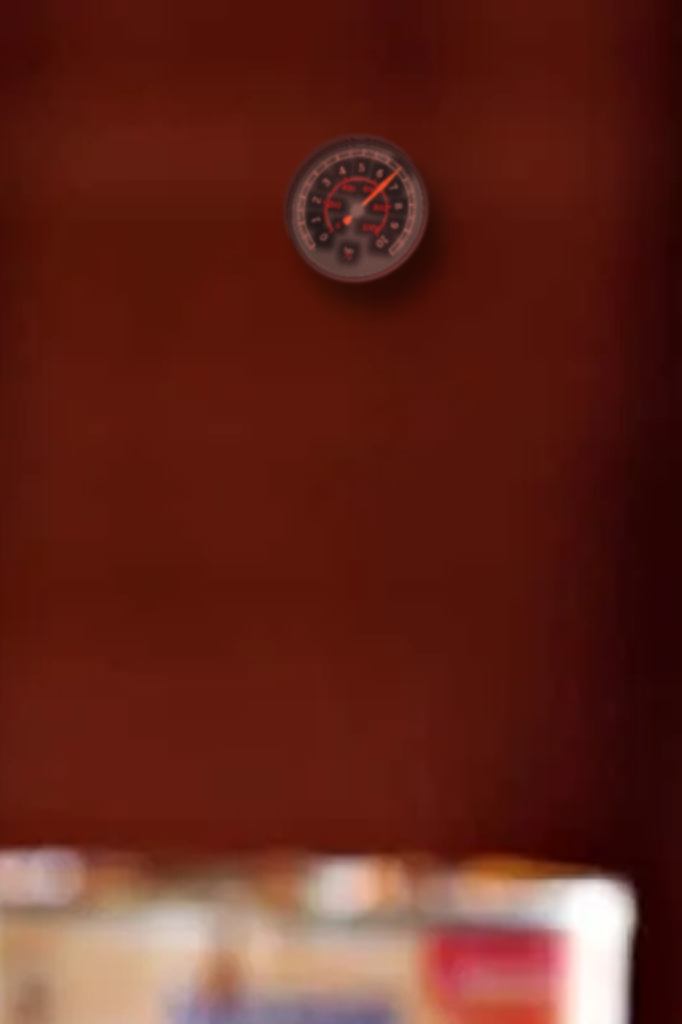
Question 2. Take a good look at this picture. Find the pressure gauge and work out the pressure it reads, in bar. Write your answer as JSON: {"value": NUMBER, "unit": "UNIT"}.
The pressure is {"value": 6.5, "unit": "bar"}
